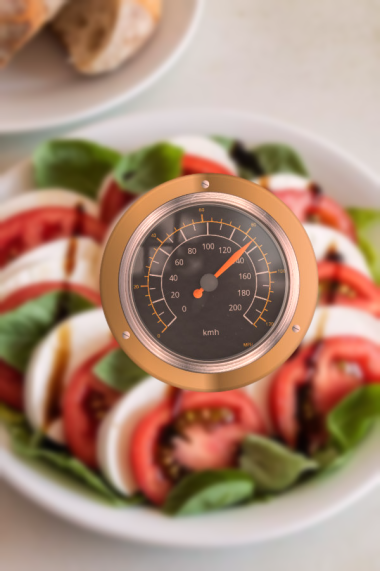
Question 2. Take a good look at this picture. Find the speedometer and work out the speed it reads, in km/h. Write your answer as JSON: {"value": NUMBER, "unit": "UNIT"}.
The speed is {"value": 135, "unit": "km/h"}
